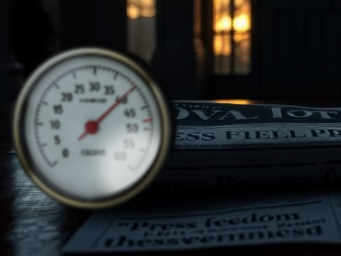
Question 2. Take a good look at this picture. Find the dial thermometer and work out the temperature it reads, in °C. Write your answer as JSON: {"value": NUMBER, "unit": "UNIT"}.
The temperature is {"value": 40, "unit": "°C"}
